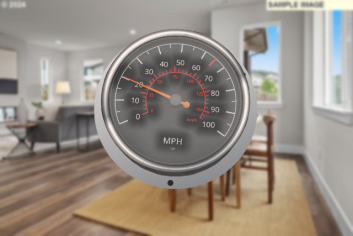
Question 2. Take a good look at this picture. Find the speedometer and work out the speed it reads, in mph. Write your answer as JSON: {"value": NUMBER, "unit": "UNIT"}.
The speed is {"value": 20, "unit": "mph"}
